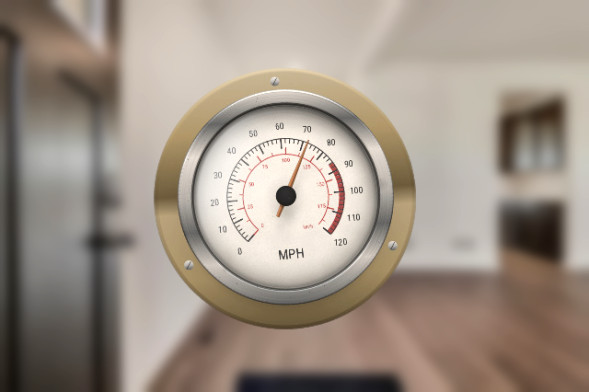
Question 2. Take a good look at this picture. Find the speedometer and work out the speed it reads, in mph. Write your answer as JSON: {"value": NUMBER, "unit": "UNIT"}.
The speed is {"value": 72, "unit": "mph"}
